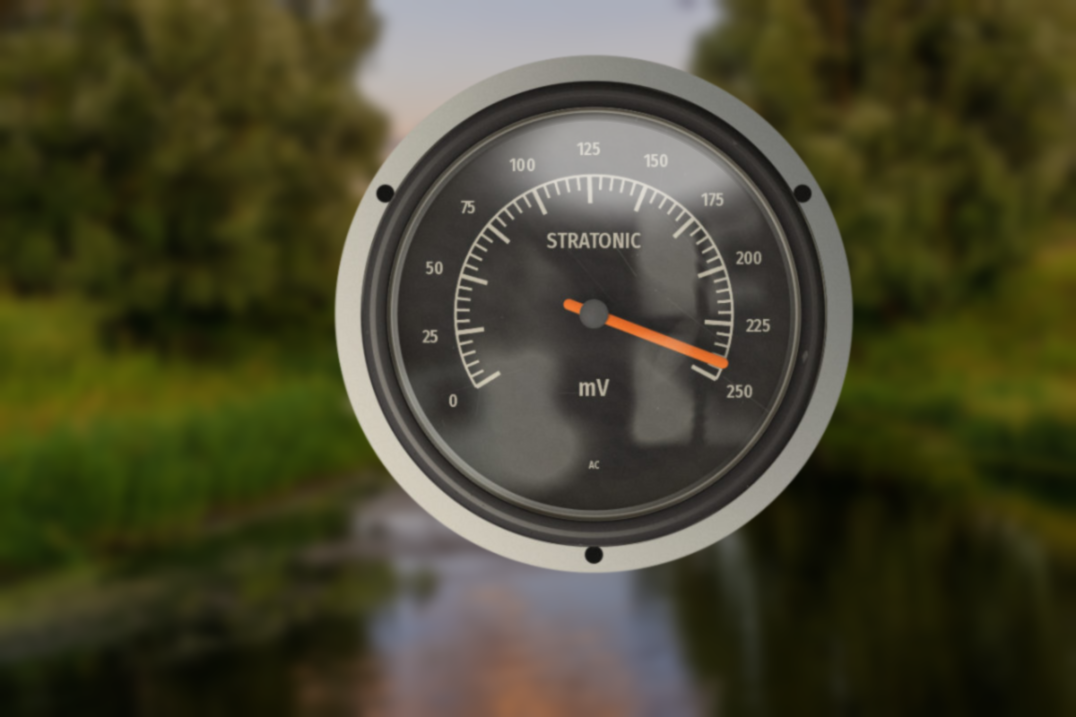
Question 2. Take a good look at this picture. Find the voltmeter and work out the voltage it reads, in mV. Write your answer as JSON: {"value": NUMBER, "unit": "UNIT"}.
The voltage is {"value": 242.5, "unit": "mV"}
